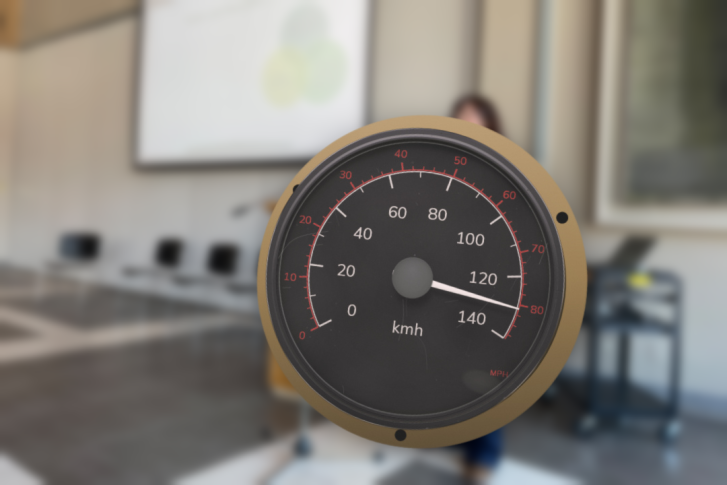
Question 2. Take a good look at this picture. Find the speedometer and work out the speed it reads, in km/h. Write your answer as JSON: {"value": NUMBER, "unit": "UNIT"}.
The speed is {"value": 130, "unit": "km/h"}
